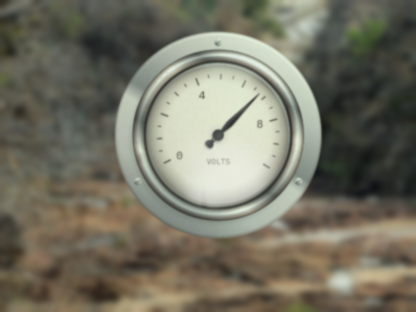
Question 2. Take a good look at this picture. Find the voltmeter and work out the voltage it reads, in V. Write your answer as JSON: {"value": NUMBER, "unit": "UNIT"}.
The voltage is {"value": 6.75, "unit": "V"}
